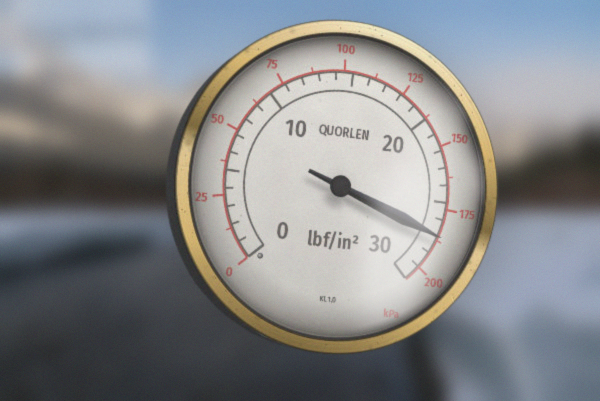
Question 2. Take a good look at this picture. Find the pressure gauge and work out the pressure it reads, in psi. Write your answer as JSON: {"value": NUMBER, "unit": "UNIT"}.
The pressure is {"value": 27, "unit": "psi"}
